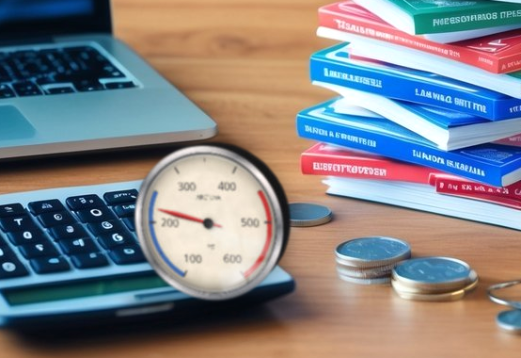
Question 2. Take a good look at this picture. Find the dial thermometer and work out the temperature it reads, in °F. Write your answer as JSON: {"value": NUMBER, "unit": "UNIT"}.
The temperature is {"value": 225, "unit": "°F"}
